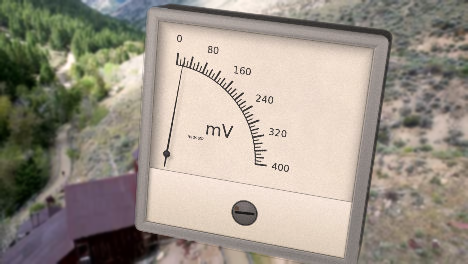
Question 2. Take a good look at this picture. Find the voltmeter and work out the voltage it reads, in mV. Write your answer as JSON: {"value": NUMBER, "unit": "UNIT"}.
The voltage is {"value": 20, "unit": "mV"}
